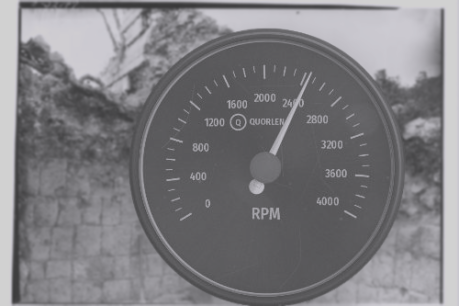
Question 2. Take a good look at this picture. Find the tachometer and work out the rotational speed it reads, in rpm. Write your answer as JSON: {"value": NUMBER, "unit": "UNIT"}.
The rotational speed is {"value": 2450, "unit": "rpm"}
